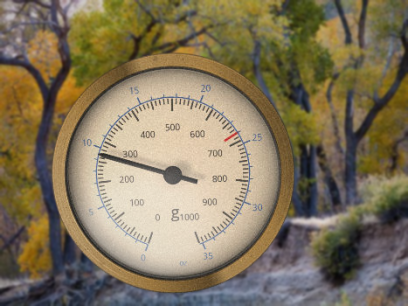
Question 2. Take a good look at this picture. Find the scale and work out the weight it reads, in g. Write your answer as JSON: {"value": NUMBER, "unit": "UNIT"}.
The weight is {"value": 270, "unit": "g"}
